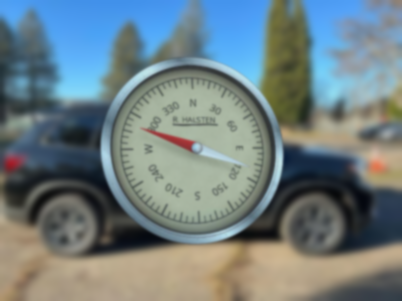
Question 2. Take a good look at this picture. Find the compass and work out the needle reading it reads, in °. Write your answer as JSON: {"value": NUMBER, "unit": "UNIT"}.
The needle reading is {"value": 290, "unit": "°"}
